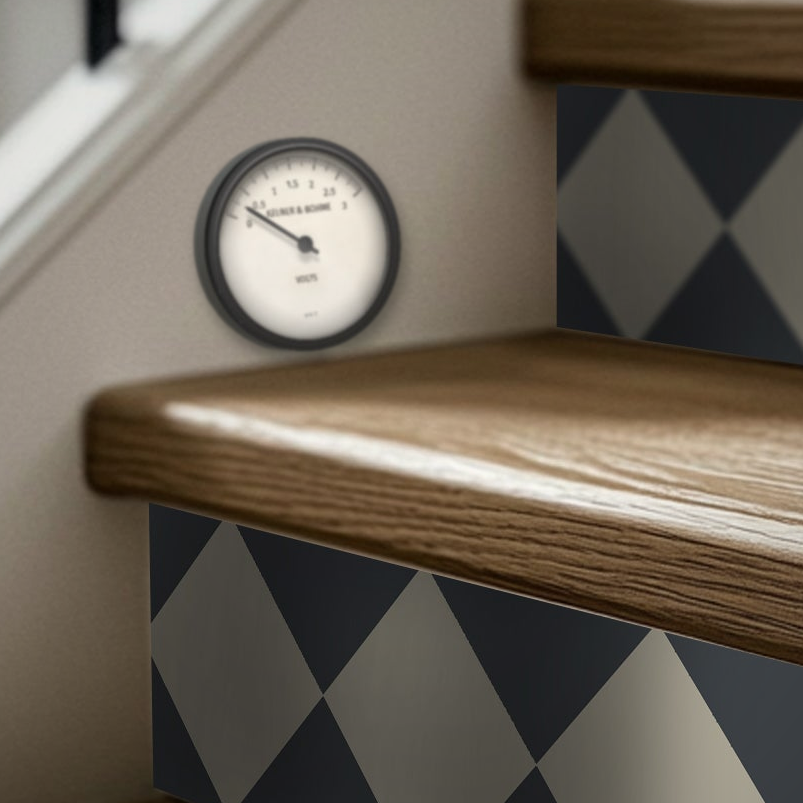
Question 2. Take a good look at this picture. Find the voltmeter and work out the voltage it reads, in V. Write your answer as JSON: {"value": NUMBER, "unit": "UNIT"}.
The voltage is {"value": 0.25, "unit": "V"}
